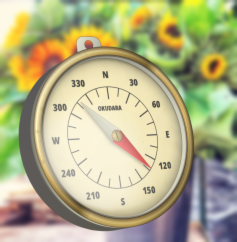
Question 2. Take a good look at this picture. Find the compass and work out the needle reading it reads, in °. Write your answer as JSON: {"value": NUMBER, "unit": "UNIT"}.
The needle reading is {"value": 135, "unit": "°"}
